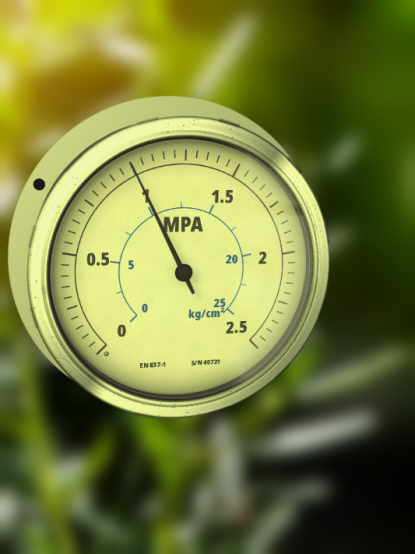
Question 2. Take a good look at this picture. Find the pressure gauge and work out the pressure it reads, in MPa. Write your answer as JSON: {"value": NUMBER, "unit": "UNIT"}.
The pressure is {"value": 1, "unit": "MPa"}
